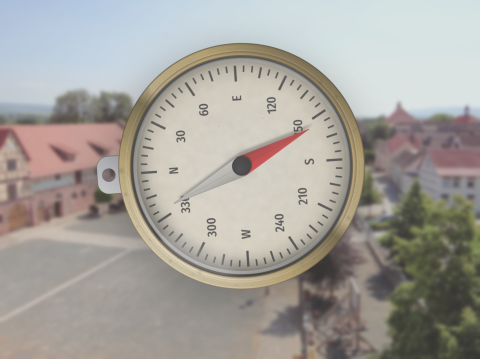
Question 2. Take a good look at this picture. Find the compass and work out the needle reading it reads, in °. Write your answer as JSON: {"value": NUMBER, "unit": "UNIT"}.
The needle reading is {"value": 155, "unit": "°"}
